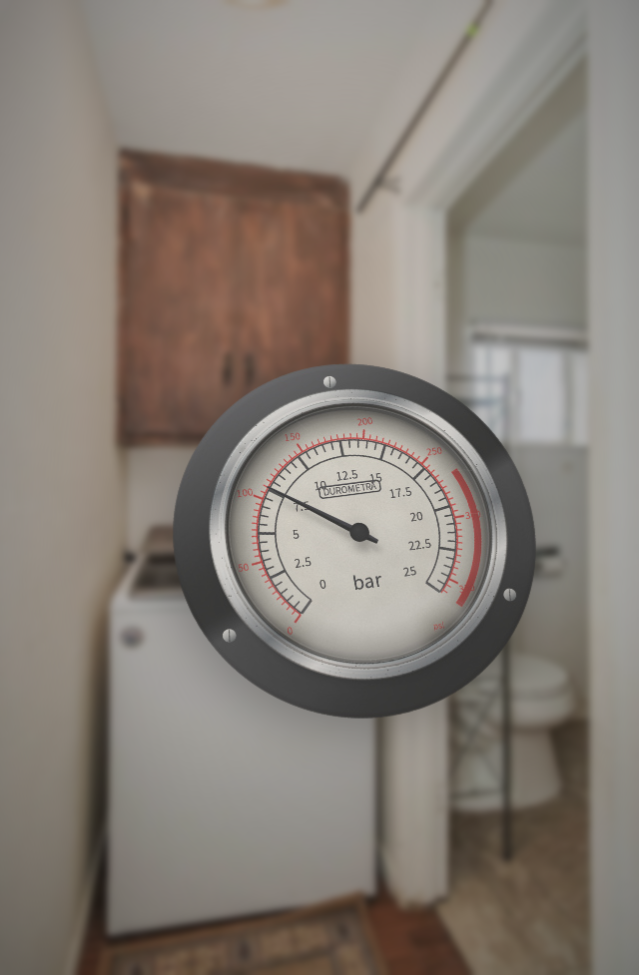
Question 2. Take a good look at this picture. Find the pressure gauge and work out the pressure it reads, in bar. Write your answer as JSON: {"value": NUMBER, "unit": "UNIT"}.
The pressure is {"value": 7.5, "unit": "bar"}
